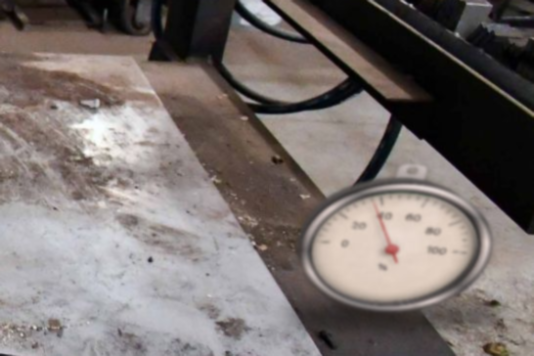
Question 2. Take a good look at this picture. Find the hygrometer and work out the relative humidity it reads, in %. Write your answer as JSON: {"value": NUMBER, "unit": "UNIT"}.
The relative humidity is {"value": 36, "unit": "%"}
